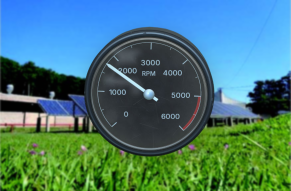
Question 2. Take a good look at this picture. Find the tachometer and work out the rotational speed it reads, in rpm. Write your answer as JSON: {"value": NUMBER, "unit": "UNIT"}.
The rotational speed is {"value": 1750, "unit": "rpm"}
